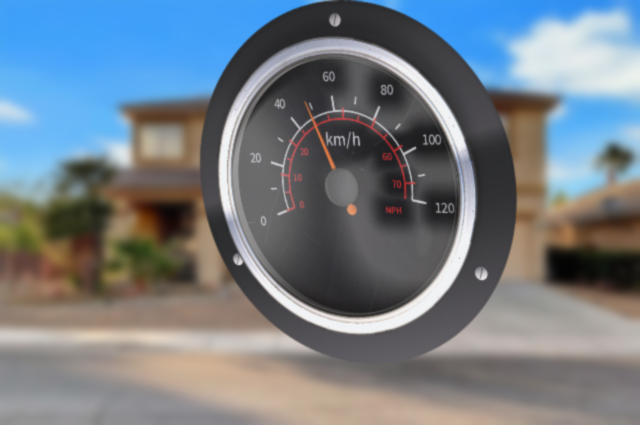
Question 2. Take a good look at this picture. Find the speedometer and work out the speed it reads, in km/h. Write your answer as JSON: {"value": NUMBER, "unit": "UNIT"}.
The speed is {"value": 50, "unit": "km/h"}
